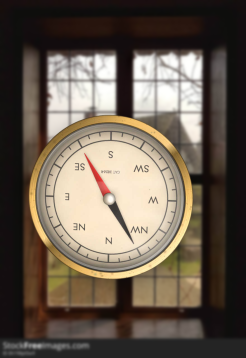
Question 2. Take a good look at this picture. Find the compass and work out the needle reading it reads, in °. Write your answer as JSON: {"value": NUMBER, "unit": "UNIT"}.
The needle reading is {"value": 150, "unit": "°"}
